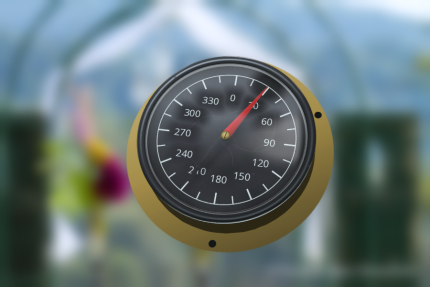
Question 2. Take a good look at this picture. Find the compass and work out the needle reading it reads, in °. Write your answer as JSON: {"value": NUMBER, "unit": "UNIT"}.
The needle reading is {"value": 30, "unit": "°"}
